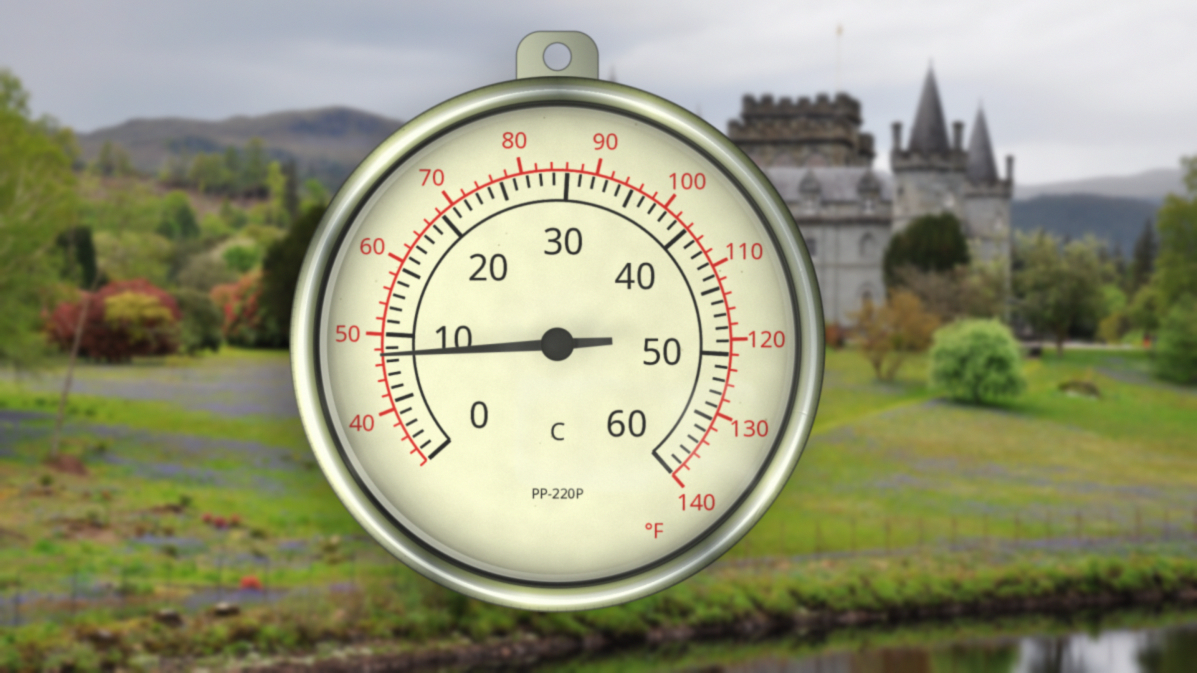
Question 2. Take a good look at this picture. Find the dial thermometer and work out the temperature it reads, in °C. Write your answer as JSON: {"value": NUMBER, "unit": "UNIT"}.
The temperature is {"value": 8.5, "unit": "°C"}
